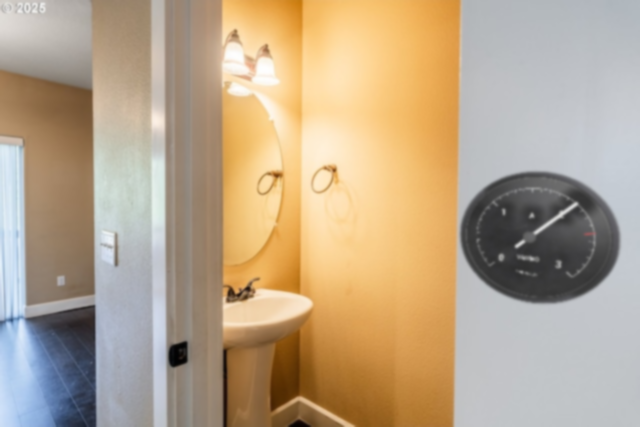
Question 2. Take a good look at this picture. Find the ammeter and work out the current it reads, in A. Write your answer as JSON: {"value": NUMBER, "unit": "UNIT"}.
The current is {"value": 2, "unit": "A"}
